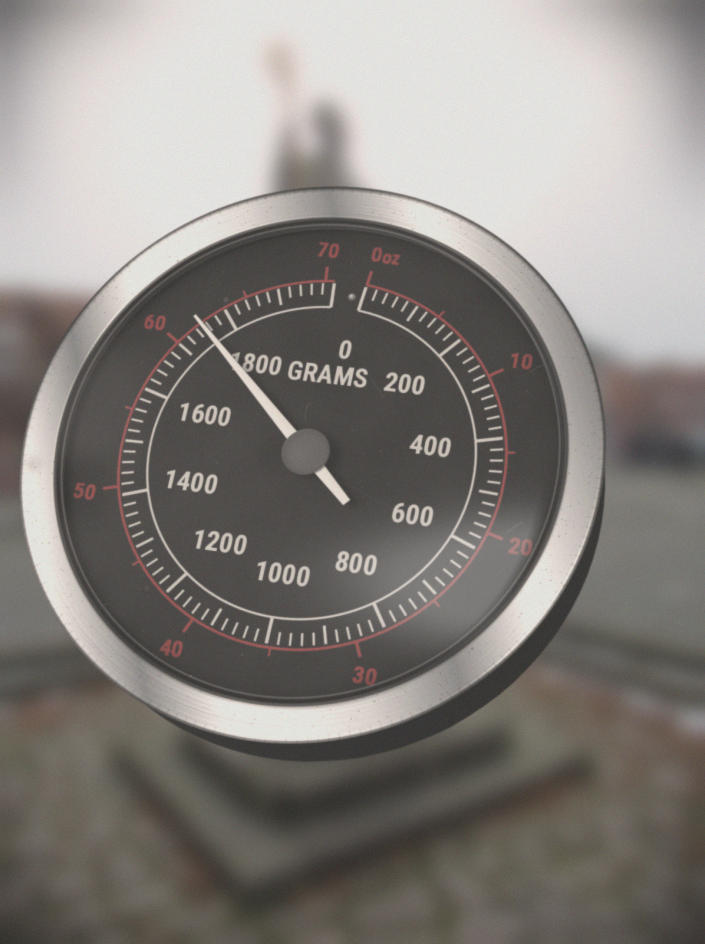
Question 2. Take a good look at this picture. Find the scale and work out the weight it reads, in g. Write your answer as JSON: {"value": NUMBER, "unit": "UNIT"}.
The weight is {"value": 1750, "unit": "g"}
